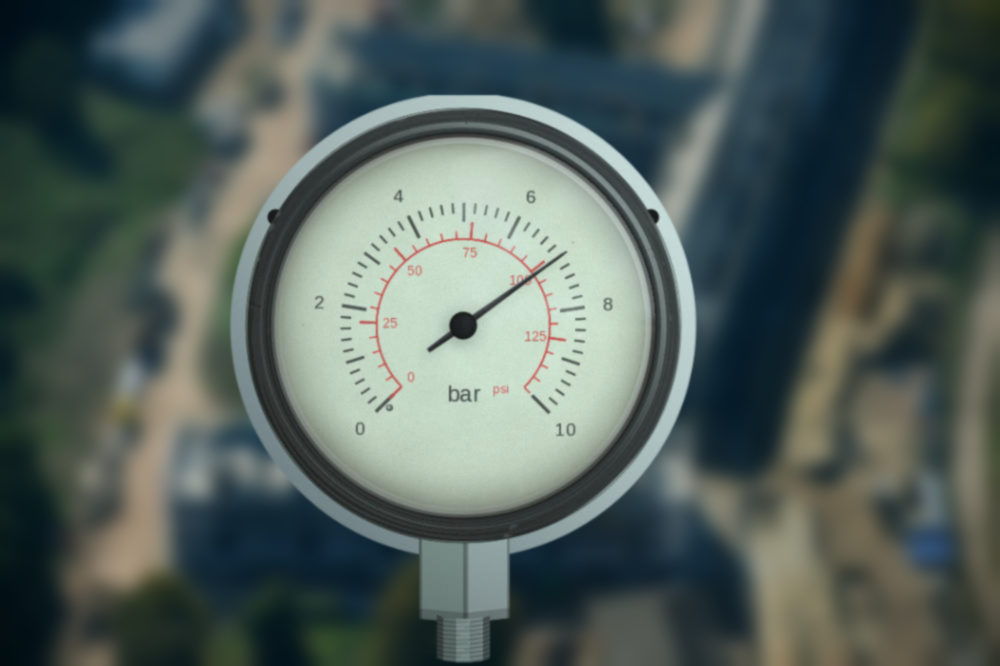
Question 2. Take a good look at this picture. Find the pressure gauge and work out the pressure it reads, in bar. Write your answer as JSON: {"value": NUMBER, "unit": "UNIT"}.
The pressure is {"value": 7, "unit": "bar"}
